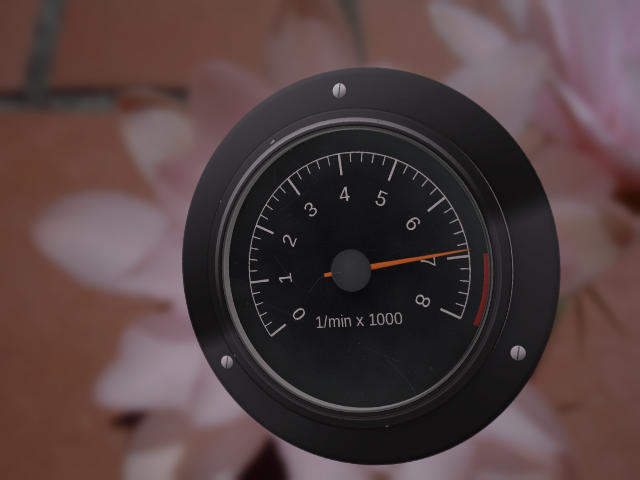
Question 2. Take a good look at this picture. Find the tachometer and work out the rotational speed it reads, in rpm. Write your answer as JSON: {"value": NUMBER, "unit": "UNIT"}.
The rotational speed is {"value": 6900, "unit": "rpm"}
